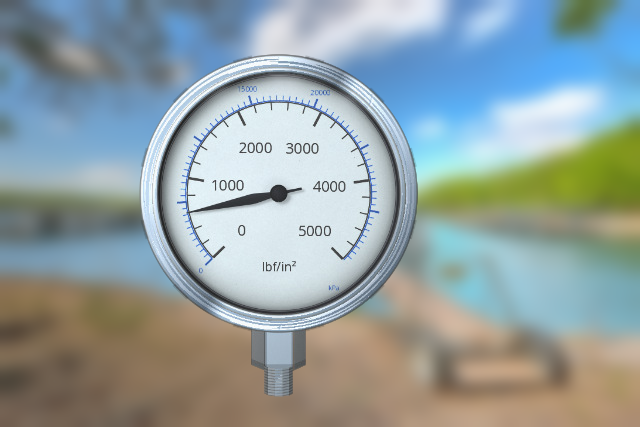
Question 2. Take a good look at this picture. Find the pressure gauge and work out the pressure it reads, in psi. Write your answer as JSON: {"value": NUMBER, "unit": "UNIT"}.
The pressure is {"value": 600, "unit": "psi"}
